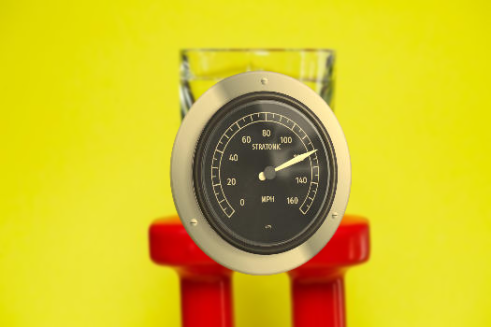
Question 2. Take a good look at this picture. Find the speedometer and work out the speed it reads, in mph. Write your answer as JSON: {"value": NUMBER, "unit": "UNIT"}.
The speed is {"value": 120, "unit": "mph"}
